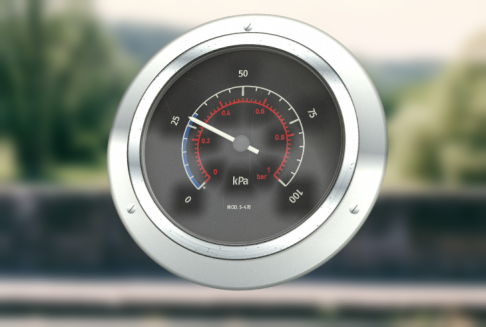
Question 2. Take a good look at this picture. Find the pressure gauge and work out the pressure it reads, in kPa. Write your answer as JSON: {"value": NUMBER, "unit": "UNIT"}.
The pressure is {"value": 27.5, "unit": "kPa"}
